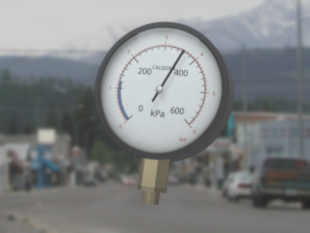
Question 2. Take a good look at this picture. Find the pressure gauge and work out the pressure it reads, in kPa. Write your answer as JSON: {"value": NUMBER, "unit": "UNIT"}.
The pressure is {"value": 360, "unit": "kPa"}
